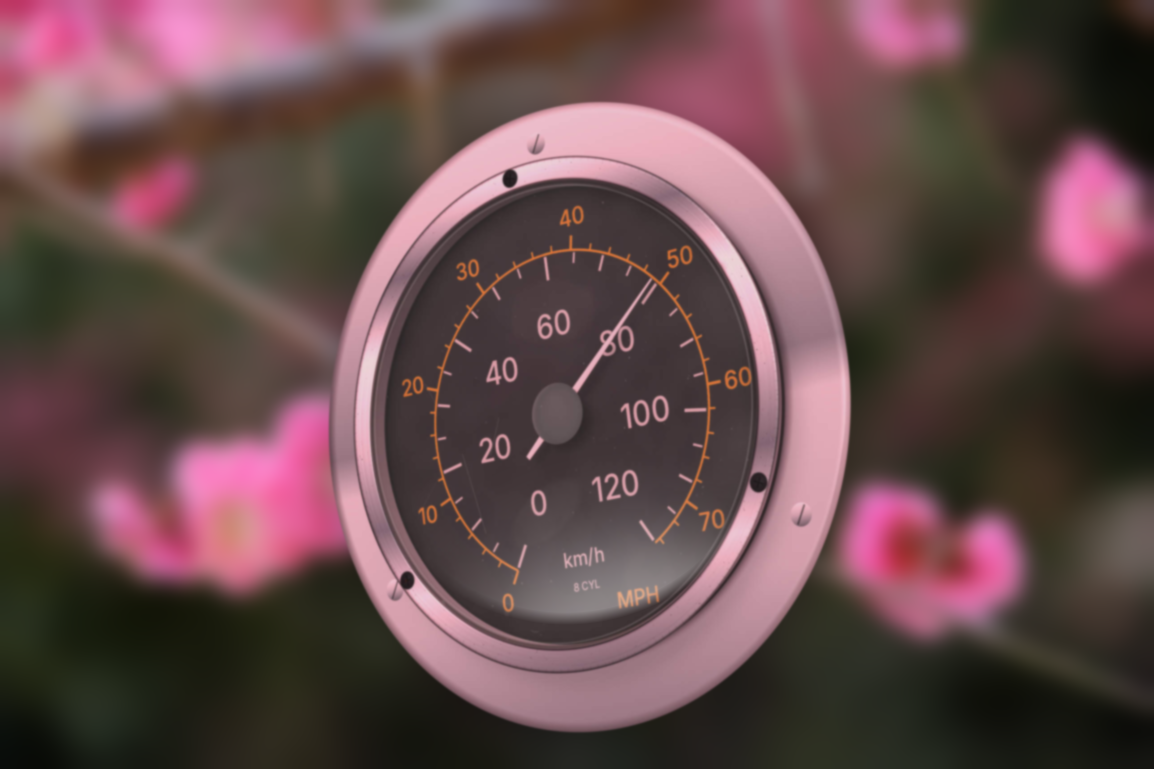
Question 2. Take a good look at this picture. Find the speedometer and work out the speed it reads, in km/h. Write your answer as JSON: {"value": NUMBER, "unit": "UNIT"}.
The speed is {"value": 80, "unit": "km/h"}
